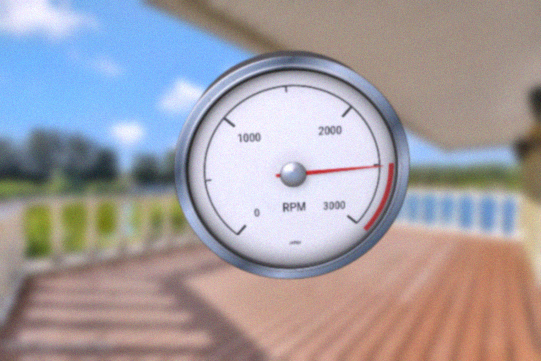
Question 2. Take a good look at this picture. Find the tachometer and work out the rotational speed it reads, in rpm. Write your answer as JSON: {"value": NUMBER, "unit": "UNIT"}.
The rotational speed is {"value": 2500, "unit": "rpm"}
